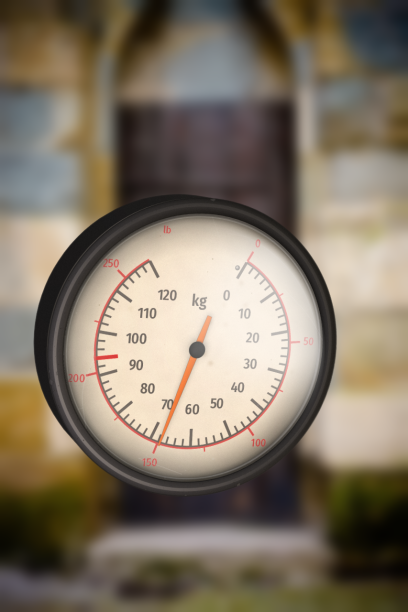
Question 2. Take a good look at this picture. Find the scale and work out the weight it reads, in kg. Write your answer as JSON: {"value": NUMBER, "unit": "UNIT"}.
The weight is {"value": 68, "unit": "kg"}
